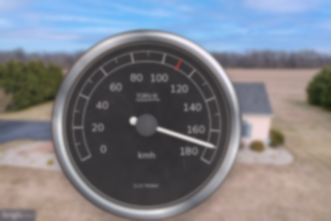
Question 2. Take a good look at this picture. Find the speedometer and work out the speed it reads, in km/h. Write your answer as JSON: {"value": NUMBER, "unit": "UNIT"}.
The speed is {"value": 170, "unit": "km/h"}
